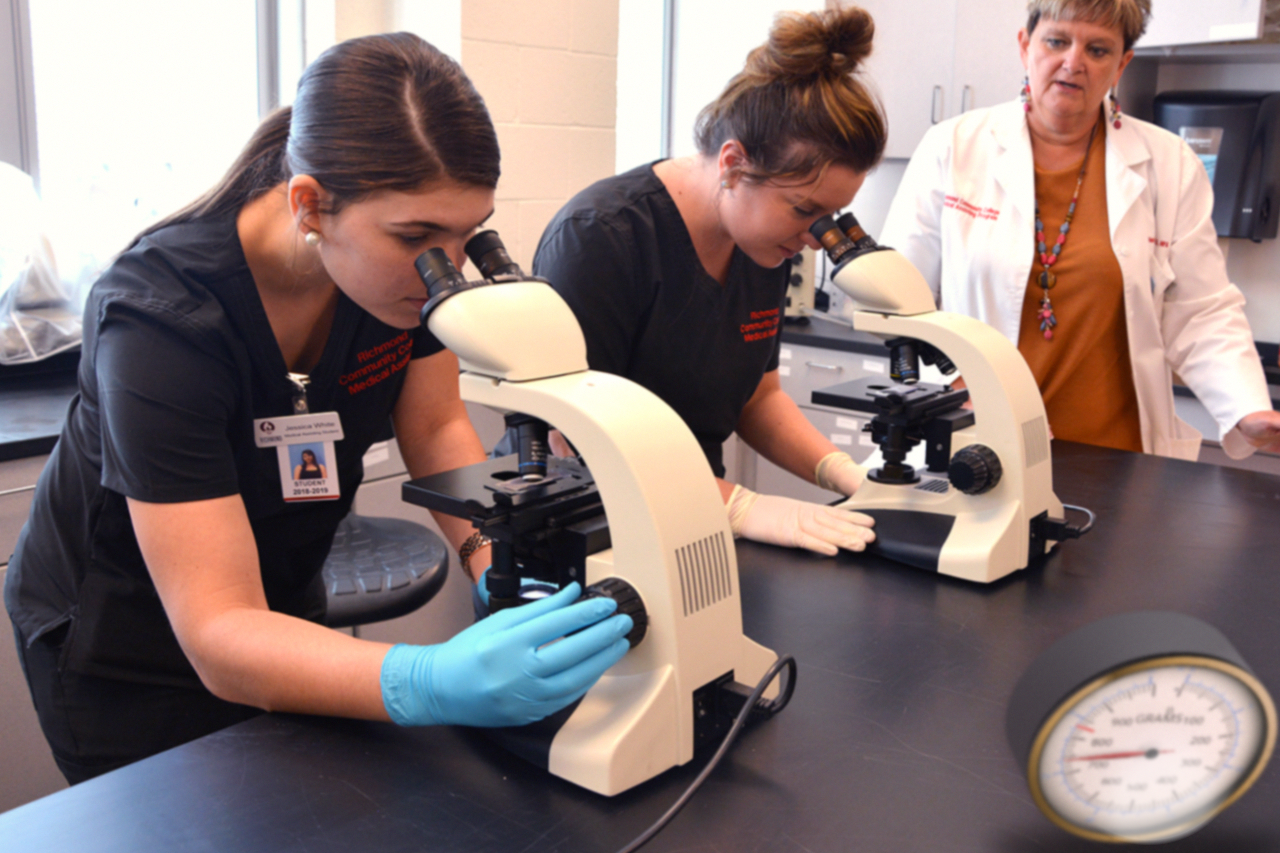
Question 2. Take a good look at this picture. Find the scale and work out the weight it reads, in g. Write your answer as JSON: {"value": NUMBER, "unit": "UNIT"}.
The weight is {"value": 750, "unit": "g"}
